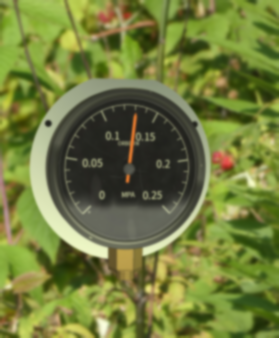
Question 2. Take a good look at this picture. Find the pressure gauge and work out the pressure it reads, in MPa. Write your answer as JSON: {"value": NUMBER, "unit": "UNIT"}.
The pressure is {"value": 0.13, "unit": "MPa"}
